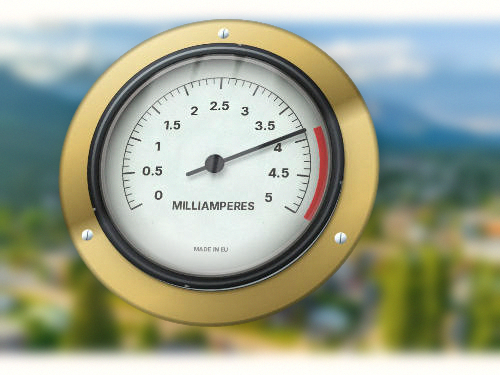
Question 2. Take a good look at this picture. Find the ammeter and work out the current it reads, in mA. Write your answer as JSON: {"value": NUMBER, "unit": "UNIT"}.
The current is {"value": 3.9, "unit": "mA"}
